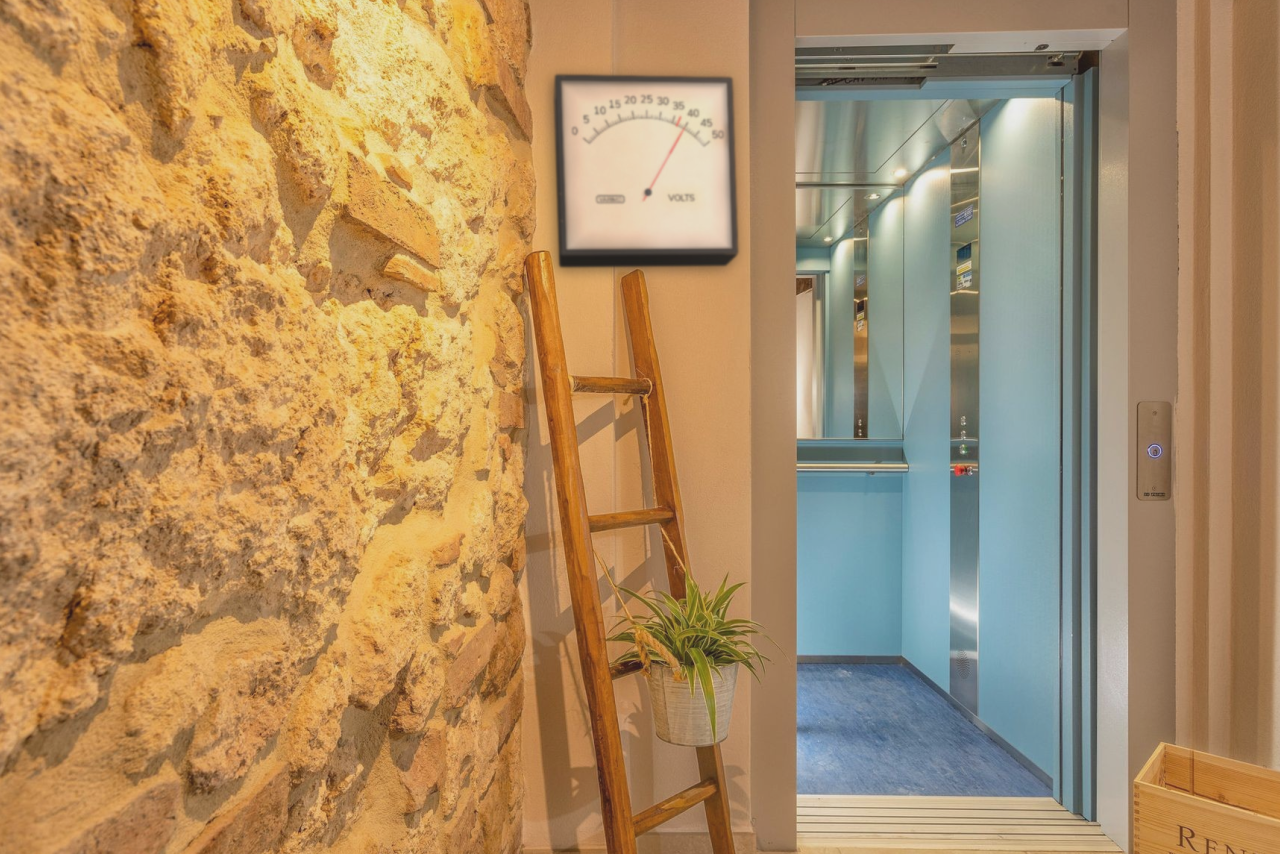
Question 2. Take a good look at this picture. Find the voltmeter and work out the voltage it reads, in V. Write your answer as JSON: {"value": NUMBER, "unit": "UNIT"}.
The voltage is {"value": 40, "unit": "V"}
